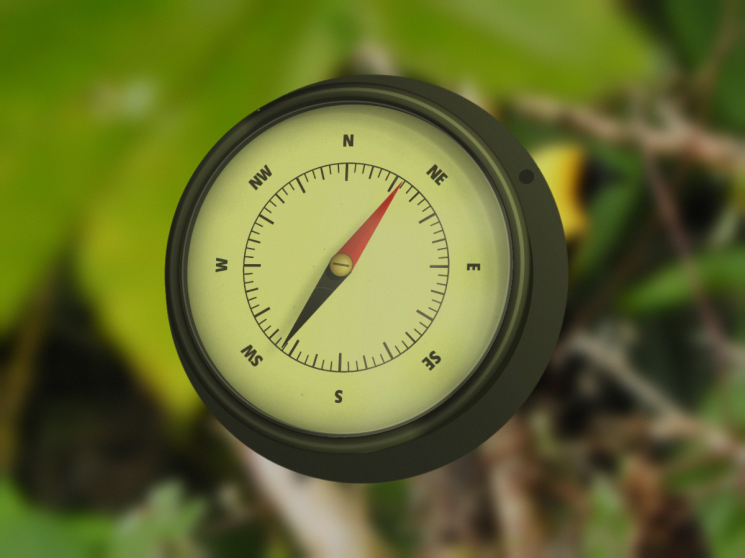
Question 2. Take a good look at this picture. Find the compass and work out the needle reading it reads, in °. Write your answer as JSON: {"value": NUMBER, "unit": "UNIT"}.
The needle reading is {"value": 35, "unit": "°"}
